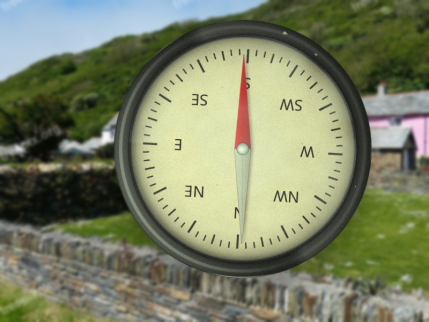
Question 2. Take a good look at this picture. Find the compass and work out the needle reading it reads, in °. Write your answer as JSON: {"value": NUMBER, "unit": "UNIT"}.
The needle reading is {"value": 177.5, "unit": "°"}
